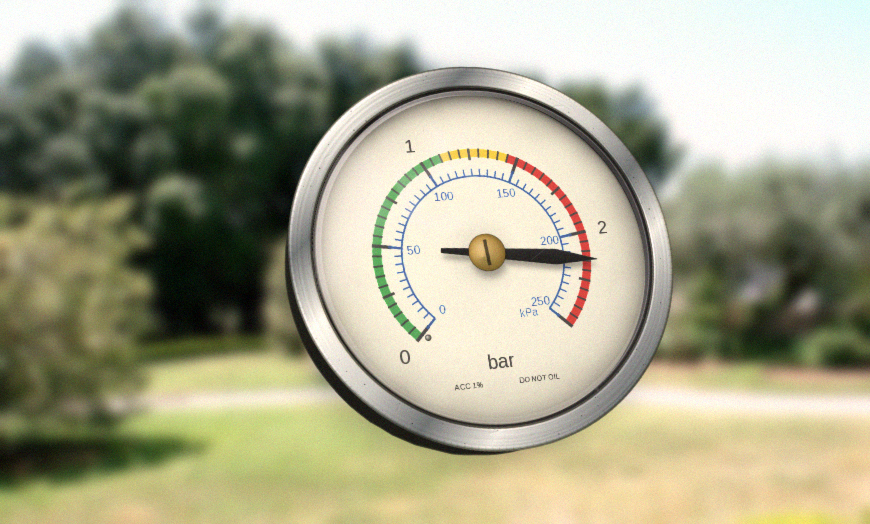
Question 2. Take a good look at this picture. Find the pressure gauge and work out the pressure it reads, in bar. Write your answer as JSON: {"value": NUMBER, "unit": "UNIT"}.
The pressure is {"value": 2.15, "unit": "bar"}
